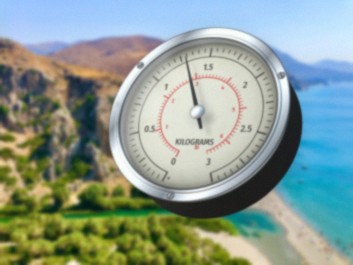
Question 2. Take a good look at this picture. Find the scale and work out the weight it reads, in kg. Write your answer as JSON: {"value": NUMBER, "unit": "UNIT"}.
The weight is {"value": 1.3, "unit": "kg"}
